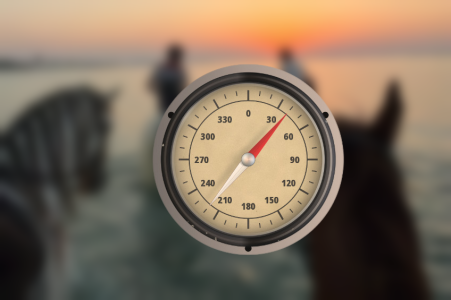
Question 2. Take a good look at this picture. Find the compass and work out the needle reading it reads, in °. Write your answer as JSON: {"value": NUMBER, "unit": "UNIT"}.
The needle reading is {"value": 40, "unit": "°"}
